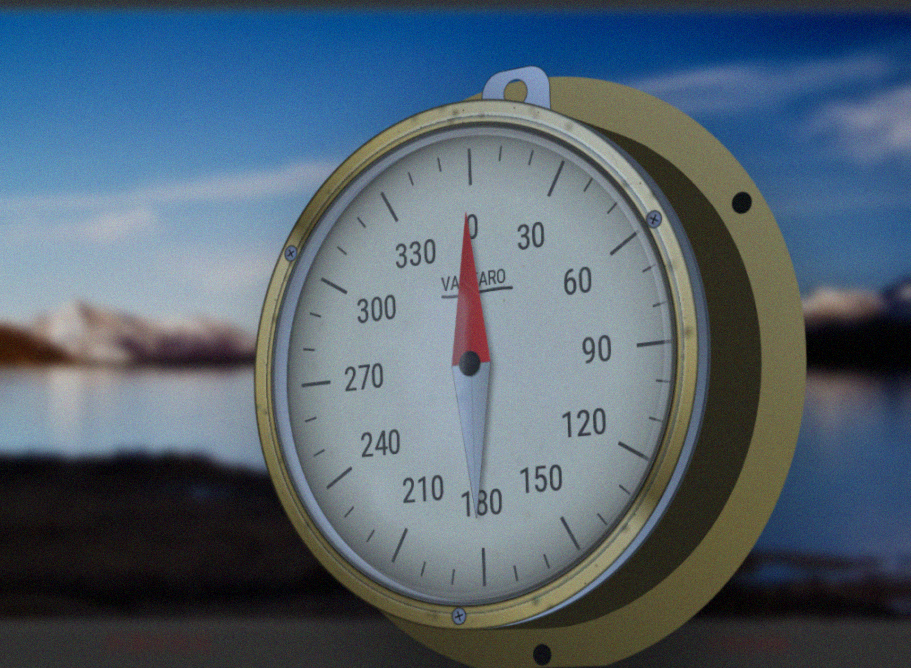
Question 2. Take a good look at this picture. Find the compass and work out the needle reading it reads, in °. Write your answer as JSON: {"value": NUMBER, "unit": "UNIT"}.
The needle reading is {"value": 0, "unit": "°"}
